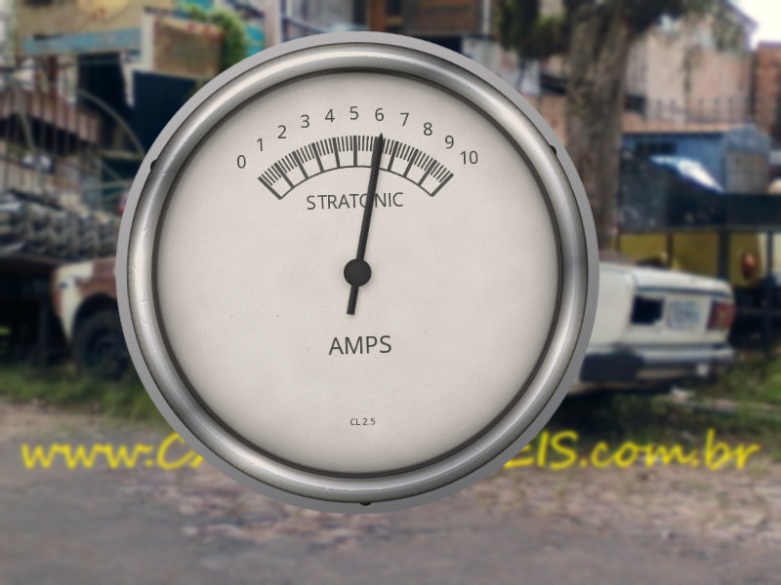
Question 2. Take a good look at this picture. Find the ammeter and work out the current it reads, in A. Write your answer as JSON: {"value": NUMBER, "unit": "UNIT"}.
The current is {"value": 6.2, "unit": "A"}
